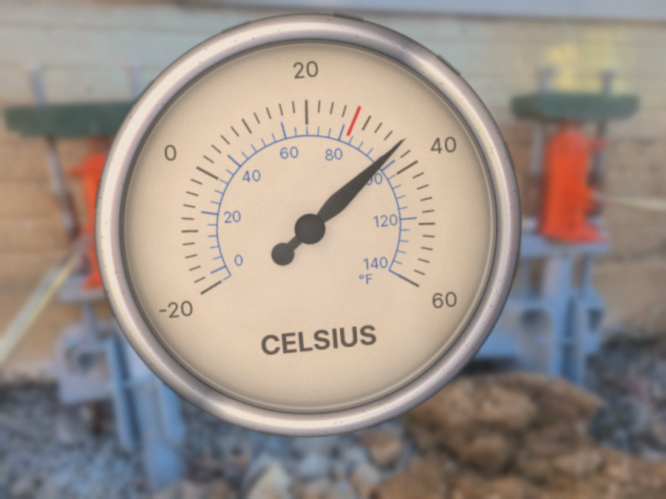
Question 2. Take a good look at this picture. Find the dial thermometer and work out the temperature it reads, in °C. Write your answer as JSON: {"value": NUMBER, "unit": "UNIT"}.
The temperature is {"value": 36, "unit": "°C"}
